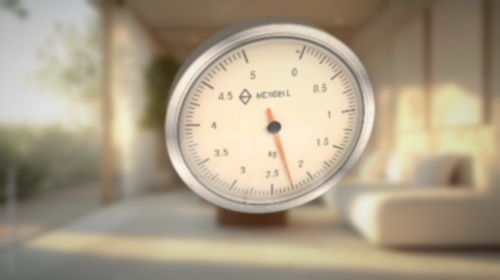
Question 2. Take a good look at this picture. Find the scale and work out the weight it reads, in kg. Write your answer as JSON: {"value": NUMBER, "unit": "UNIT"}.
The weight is {"value": 2.25, "unit": "kg"}
